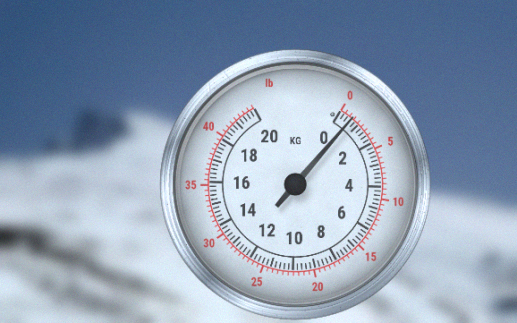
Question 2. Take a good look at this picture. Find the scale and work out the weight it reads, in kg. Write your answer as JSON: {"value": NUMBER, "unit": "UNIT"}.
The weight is {"value": 0.6, "unit": "kg"}
